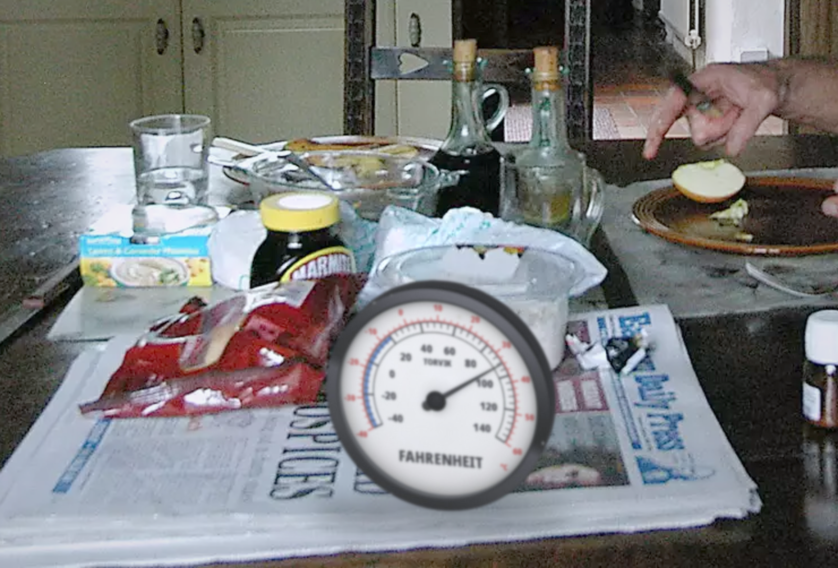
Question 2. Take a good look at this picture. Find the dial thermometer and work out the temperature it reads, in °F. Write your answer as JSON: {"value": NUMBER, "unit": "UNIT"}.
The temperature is {"value": 92, "unit": "°F"}
